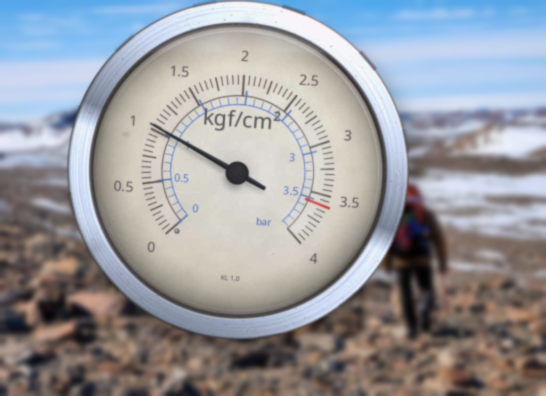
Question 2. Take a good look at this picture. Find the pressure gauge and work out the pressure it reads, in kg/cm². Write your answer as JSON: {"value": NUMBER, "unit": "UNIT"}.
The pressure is {"value": 1.05, "unit": "kg/cm²"}
